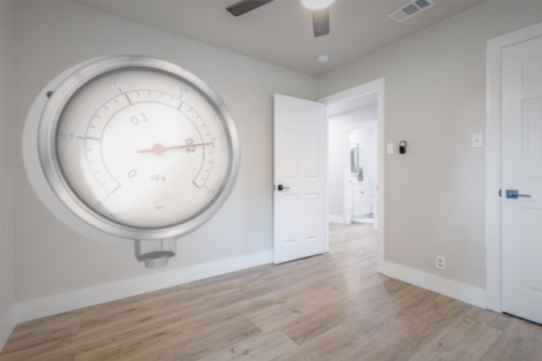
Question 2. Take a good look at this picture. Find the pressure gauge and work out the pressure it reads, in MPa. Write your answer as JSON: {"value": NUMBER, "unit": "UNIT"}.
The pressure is {"value": 0.2, "unit": "MPa"}
